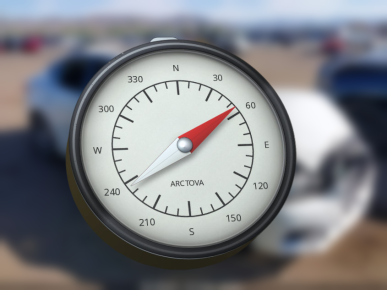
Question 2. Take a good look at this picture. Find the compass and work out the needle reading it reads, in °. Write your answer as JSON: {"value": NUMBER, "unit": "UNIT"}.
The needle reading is {"value": 55, "unit": "°"}
